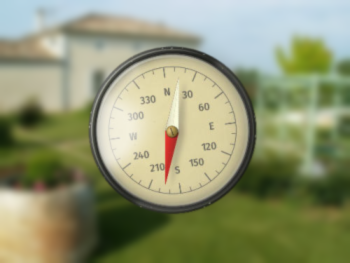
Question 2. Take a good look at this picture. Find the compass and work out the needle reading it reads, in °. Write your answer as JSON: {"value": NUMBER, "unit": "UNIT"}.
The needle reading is {"value": 195, "unit": "°"}
